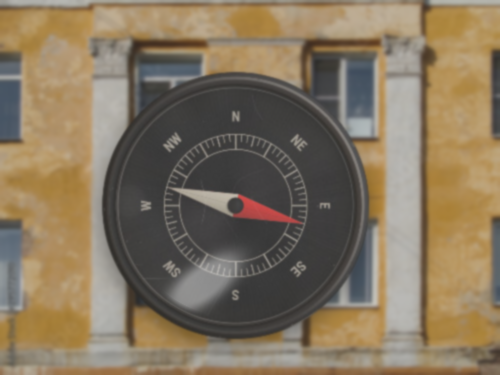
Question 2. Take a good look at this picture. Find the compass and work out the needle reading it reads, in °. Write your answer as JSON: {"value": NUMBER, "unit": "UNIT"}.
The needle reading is {"value": 105, "unit": "°"}
